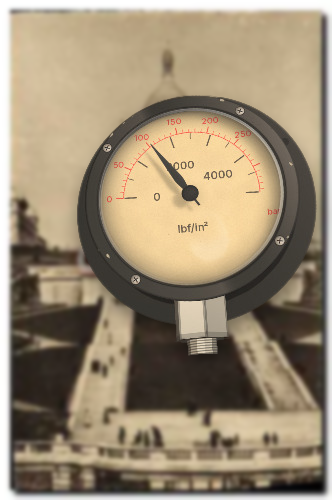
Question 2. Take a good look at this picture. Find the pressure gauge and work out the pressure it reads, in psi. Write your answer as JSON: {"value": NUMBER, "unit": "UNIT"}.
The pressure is {"value": 1500, "unit": "psi"}
